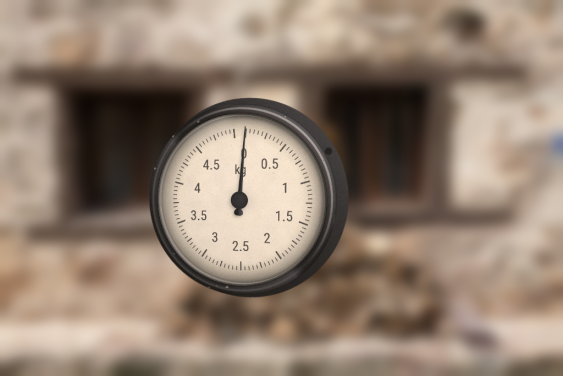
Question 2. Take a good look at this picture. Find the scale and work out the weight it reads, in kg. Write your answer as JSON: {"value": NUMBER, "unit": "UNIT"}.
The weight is {"value": 0, "unit": "kg"}
